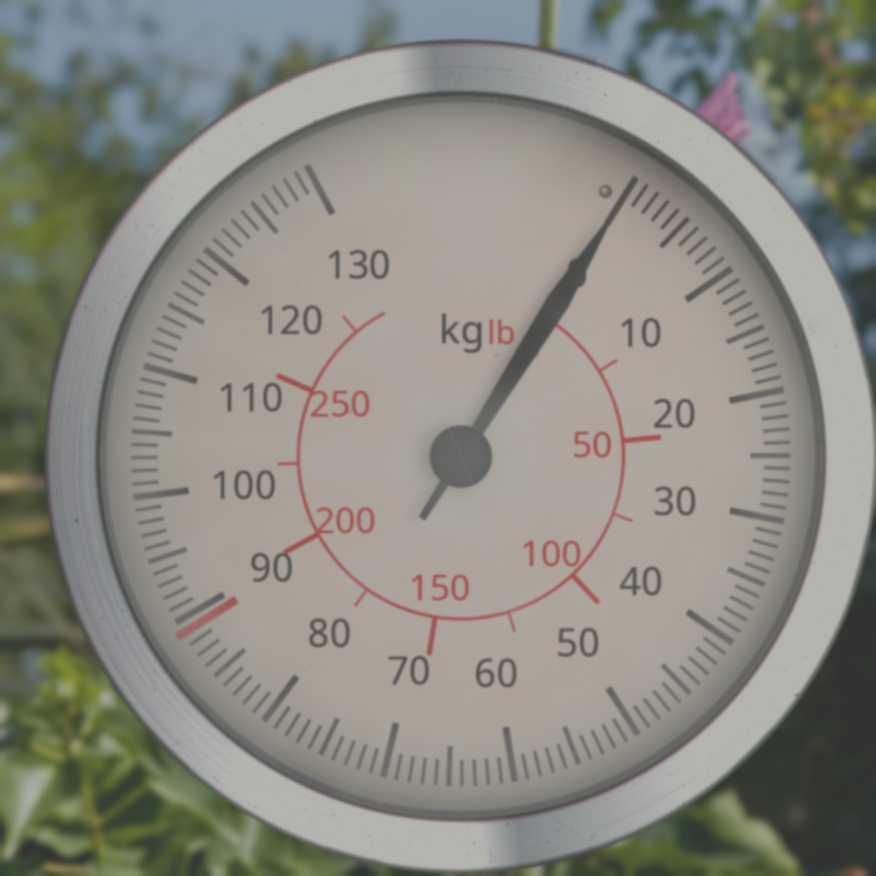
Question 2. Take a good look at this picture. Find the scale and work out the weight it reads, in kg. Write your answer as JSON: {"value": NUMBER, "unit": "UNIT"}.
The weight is {"value": 0, "unit": "kg"}
